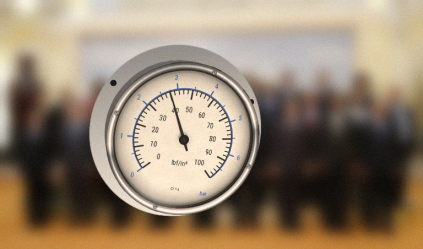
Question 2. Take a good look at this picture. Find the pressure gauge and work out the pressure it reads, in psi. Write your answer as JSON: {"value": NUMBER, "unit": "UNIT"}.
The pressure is {"value": 40, "unit": "psi"}
